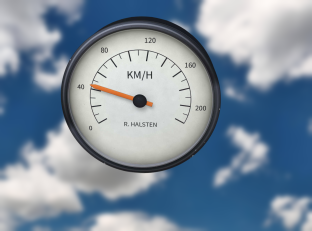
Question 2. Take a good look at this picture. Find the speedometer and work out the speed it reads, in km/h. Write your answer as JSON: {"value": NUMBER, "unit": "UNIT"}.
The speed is {"value": 45, "unit": "km/h"}
